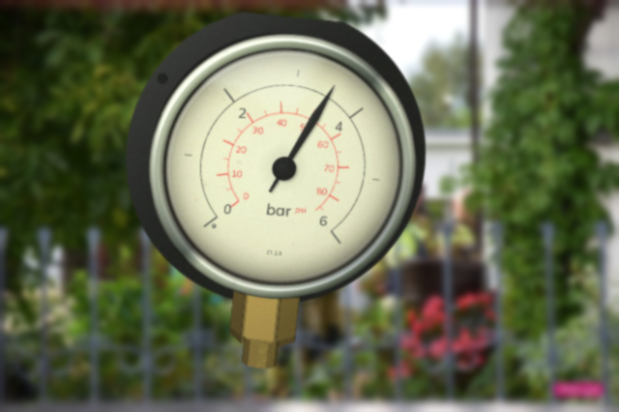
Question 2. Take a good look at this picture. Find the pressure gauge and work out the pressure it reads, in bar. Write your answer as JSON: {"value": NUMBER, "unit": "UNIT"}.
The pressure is {"value": 3.5, "unit": "bar"}
